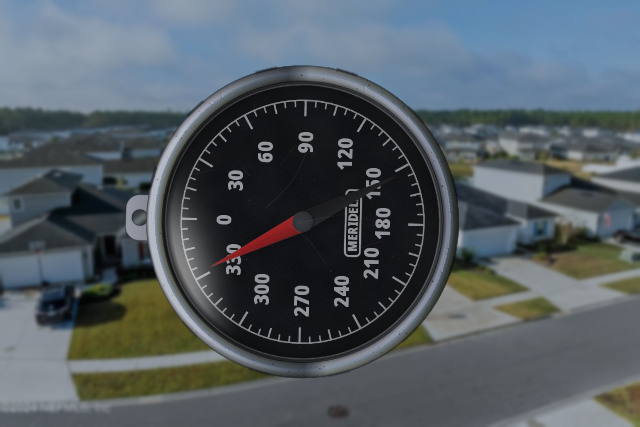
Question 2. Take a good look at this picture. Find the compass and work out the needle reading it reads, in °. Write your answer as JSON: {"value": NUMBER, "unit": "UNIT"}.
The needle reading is {"value": 332.5, "unit": "°"}
